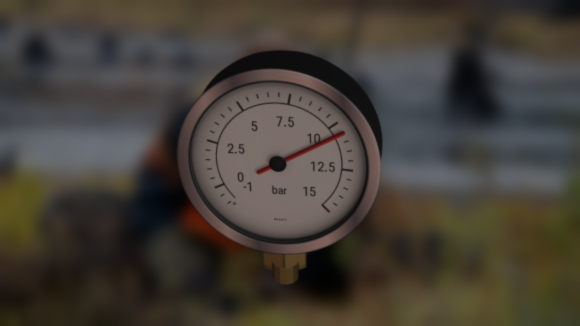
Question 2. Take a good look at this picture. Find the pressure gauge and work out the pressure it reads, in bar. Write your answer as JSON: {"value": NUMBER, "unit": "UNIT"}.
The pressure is {"value": 10.5, "unit": "bar"}
